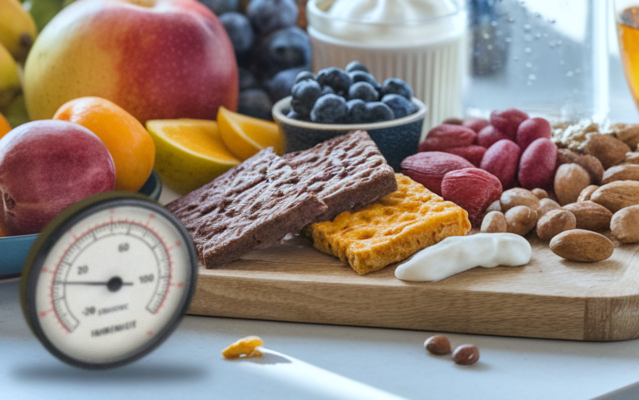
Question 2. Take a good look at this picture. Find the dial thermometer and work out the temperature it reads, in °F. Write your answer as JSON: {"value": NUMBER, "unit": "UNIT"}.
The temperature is {"value": 10, "unit": "°F"}
